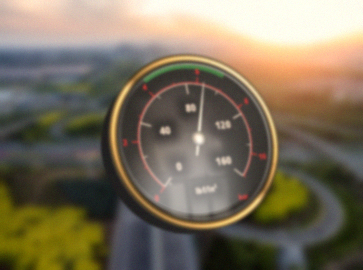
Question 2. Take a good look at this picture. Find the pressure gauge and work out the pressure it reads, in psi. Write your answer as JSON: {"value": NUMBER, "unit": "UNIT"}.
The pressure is {"value": 90, "unit": "psi"}
